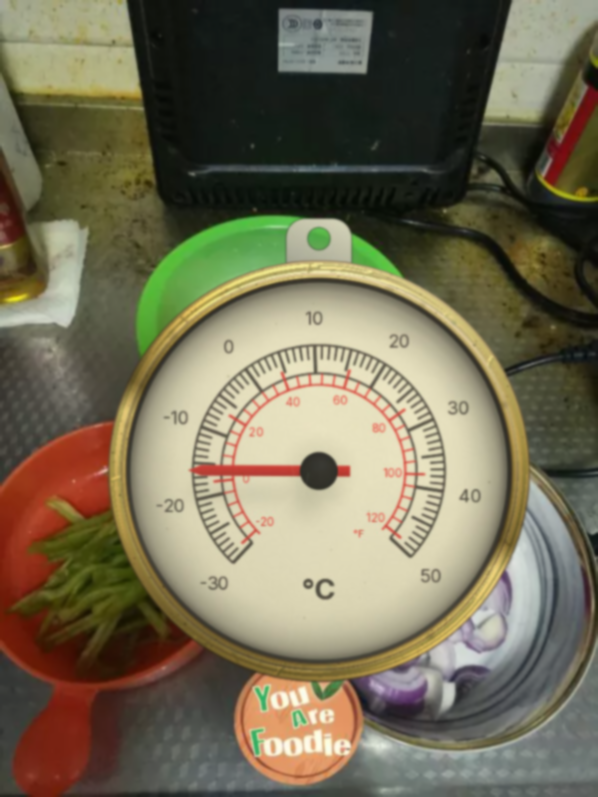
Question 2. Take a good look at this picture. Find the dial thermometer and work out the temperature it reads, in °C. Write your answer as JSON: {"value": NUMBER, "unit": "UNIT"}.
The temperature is {"value": -16, "unit": "°C"}
